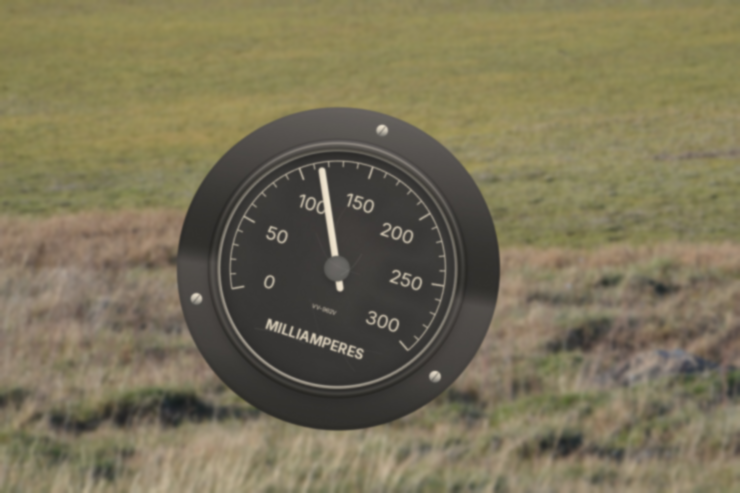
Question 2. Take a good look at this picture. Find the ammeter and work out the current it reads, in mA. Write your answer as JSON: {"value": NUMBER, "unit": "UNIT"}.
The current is {"value": 115, "unit": "mA"}
